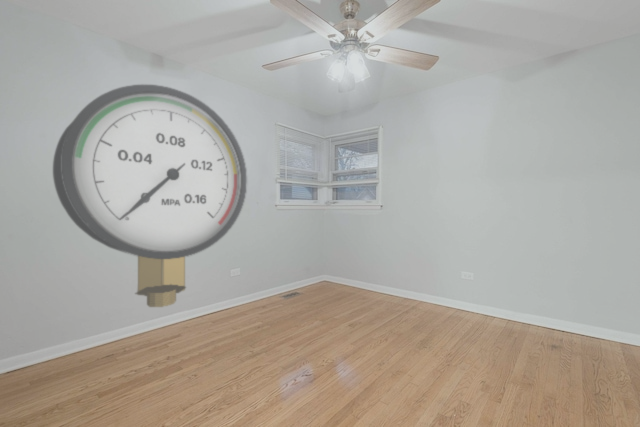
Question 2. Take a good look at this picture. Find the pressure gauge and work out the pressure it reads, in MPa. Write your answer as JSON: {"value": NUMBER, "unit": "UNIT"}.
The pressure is {"value": 0, "unit": "MPa"}
